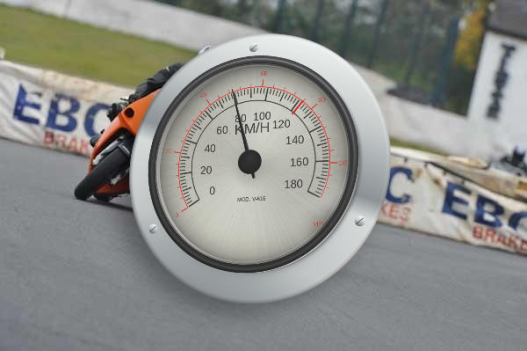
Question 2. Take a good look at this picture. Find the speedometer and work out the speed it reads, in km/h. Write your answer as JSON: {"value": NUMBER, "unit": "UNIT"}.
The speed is {"value": 80, "unit": "km/h"}
